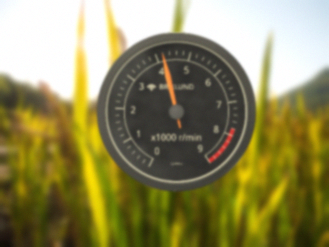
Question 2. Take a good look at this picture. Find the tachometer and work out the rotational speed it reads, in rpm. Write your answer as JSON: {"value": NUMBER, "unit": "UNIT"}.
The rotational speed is {"value": 4200, "unit": "rpm"}
